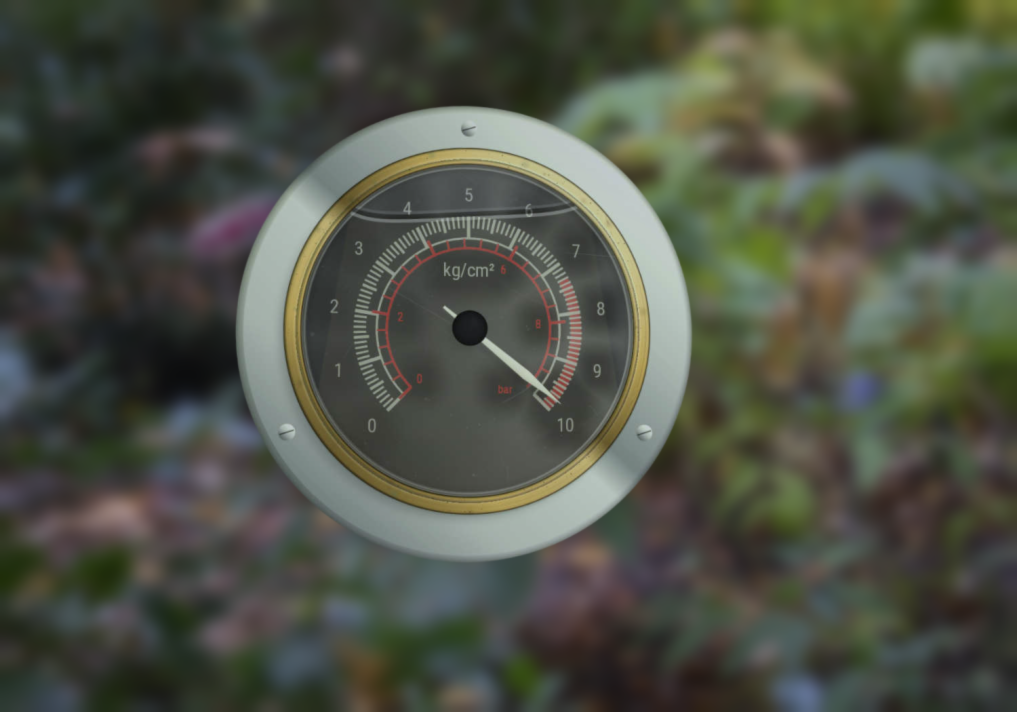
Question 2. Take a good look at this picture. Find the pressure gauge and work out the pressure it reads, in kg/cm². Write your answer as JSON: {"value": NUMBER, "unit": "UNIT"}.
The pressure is {"value": 9.8, "unit": "kg/cm²"}
